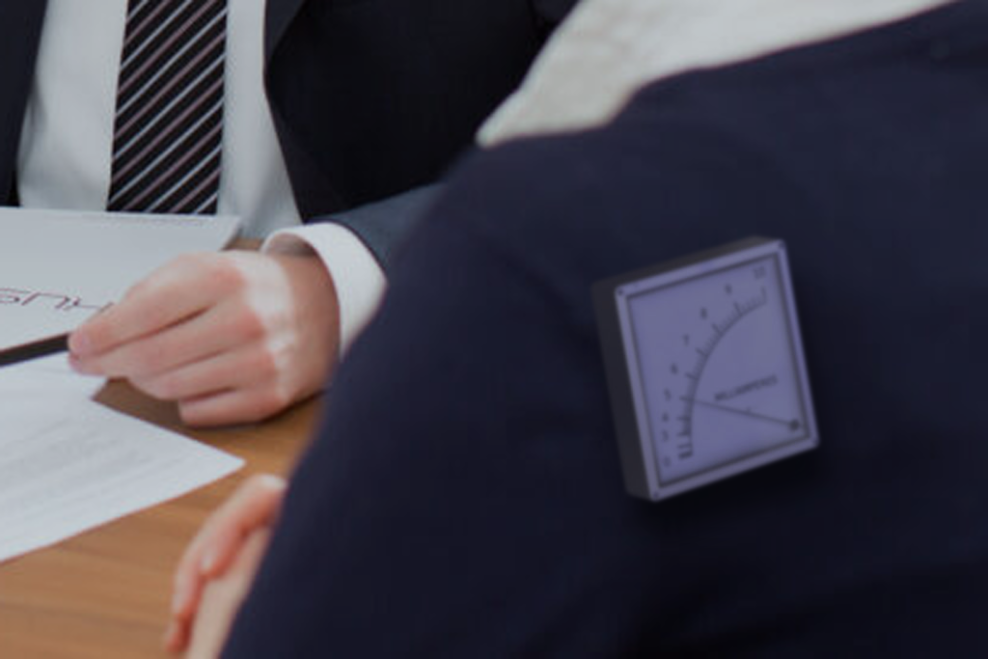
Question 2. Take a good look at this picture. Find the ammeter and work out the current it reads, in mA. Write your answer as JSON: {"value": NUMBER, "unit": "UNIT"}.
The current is {"value": 5, "unit": "mA"}
